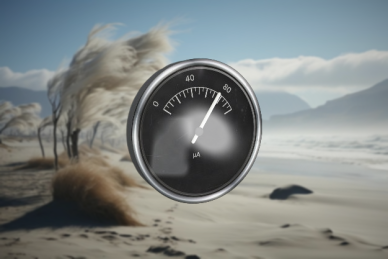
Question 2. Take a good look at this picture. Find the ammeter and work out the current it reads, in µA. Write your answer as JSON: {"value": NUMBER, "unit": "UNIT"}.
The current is {"value": 75, "unit": "µA"}
